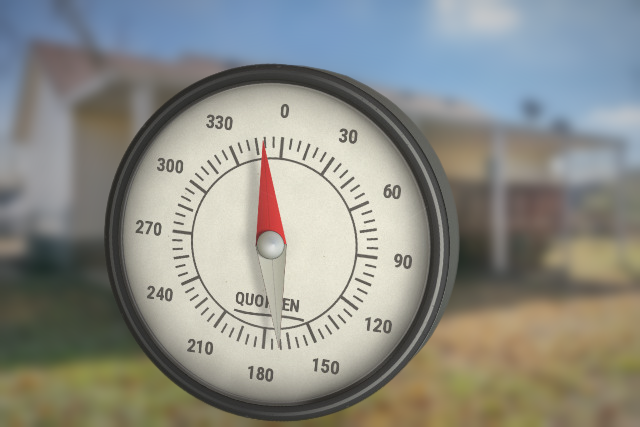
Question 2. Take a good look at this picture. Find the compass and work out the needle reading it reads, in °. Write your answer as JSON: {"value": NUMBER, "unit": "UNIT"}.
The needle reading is {"value": 350, "unit": "°"}
